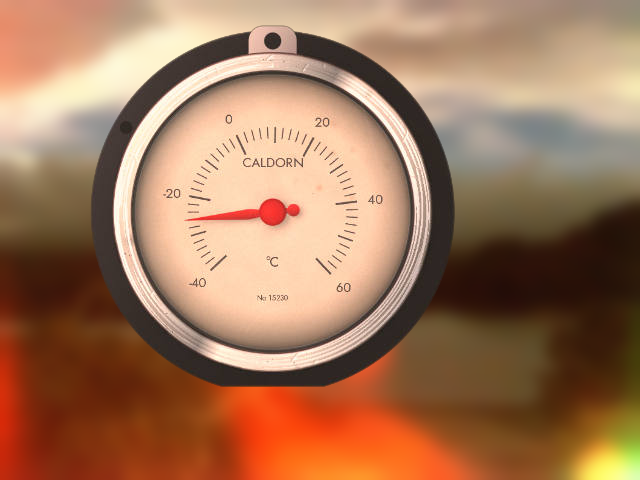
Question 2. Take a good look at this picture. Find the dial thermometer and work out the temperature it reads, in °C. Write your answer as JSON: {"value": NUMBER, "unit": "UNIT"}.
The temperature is {"value": -26, "unit": "°C"}
